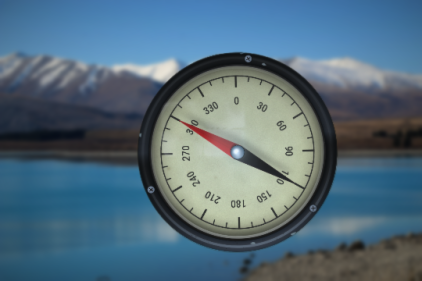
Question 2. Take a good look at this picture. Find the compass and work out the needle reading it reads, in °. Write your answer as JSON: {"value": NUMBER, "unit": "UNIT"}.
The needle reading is {"value": 300, "unit": "°"}
